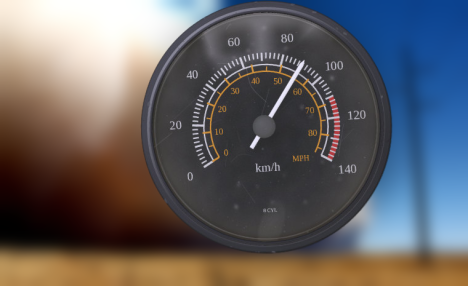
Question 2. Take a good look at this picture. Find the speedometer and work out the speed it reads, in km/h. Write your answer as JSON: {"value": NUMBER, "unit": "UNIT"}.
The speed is {"value": 90, "unit": "km/h"}
